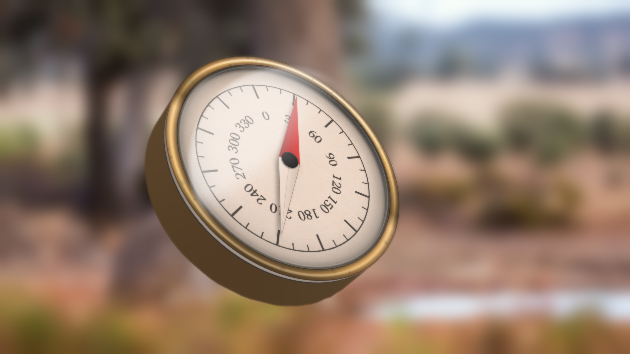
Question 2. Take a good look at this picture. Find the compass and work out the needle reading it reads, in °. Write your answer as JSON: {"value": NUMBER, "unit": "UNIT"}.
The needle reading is {"value": 30, "unit": "°"}
